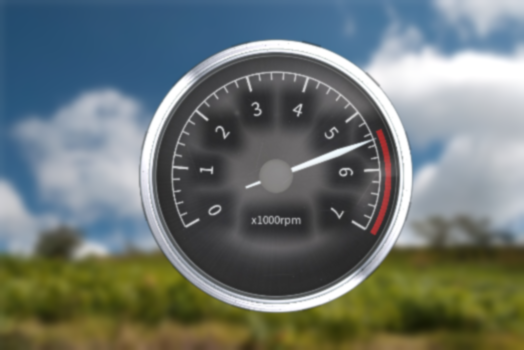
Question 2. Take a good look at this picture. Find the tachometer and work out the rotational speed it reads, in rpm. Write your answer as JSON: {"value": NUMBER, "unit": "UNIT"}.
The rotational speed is {"value": 5500, "unit": "rpm"}
